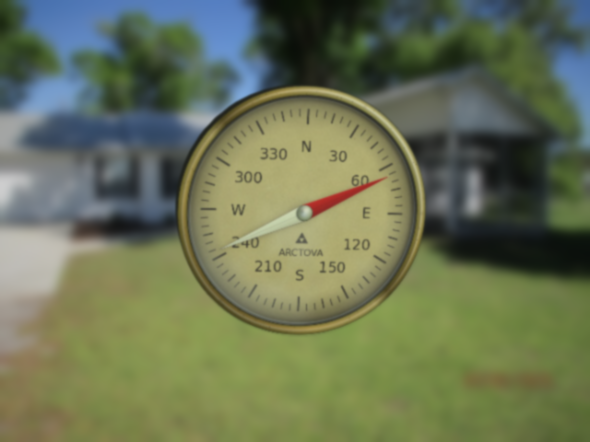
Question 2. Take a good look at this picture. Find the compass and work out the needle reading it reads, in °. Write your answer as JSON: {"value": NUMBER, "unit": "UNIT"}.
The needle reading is {"value": 65, "unit": "°"}
